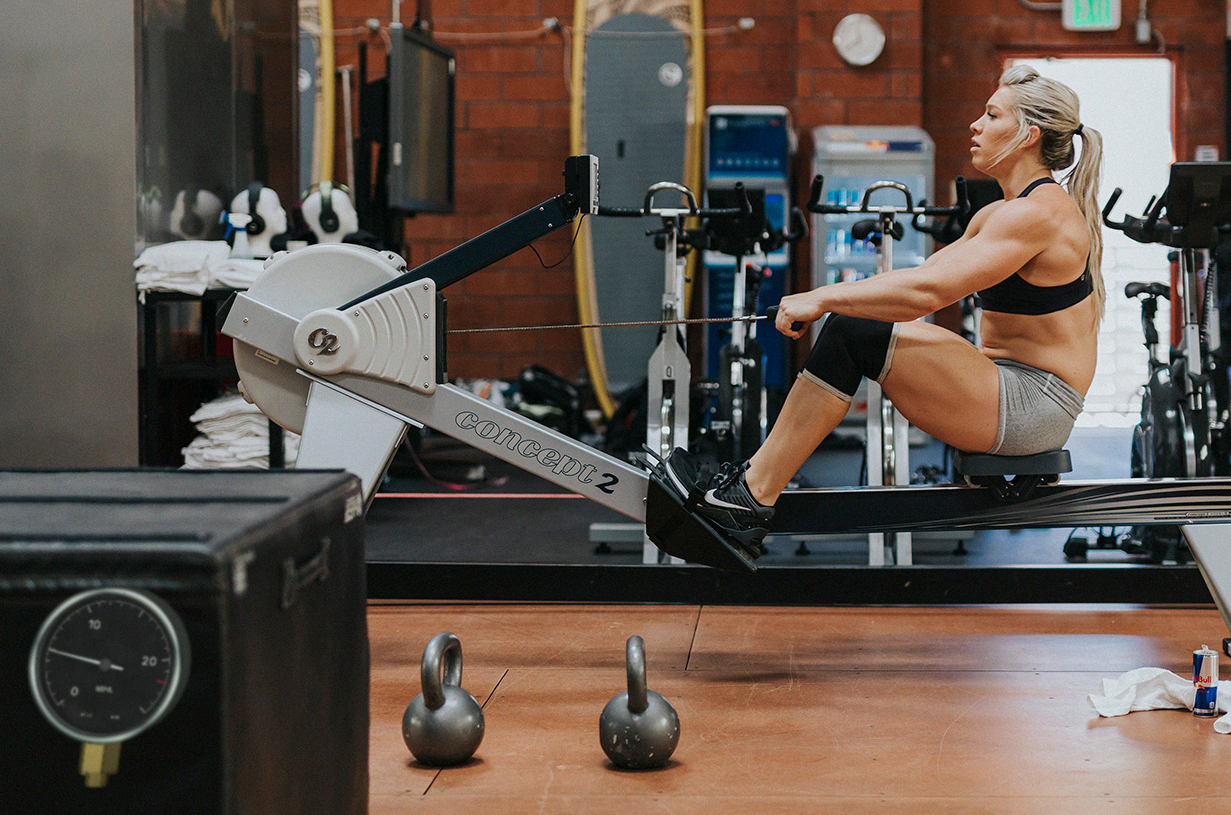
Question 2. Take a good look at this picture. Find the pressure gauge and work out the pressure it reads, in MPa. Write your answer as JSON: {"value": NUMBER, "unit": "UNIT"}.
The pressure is {"value": 5, "unit": "MPa"}
